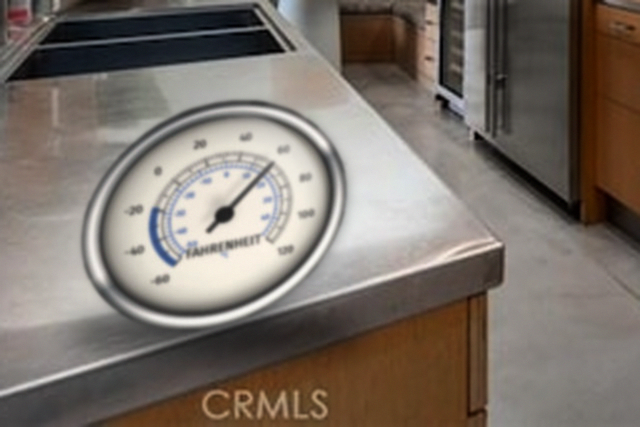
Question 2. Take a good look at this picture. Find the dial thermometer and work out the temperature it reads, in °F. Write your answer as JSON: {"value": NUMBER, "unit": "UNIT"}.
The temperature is {"value": 60, "unit": "°F"}
